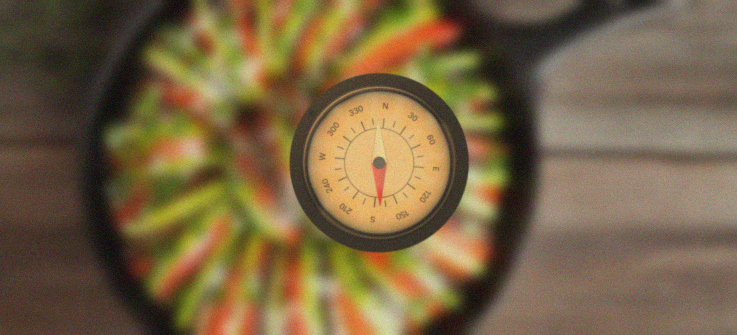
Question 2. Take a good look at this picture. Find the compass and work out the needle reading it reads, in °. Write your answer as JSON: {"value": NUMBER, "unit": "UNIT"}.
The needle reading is {"value": 172.5, "unit": "°"}
